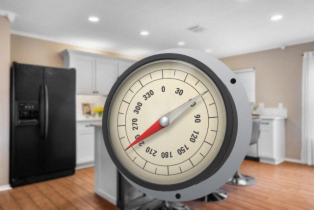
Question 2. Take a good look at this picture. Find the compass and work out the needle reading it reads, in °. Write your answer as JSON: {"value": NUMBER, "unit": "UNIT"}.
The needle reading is {"value": 240, "unit": "°"}
